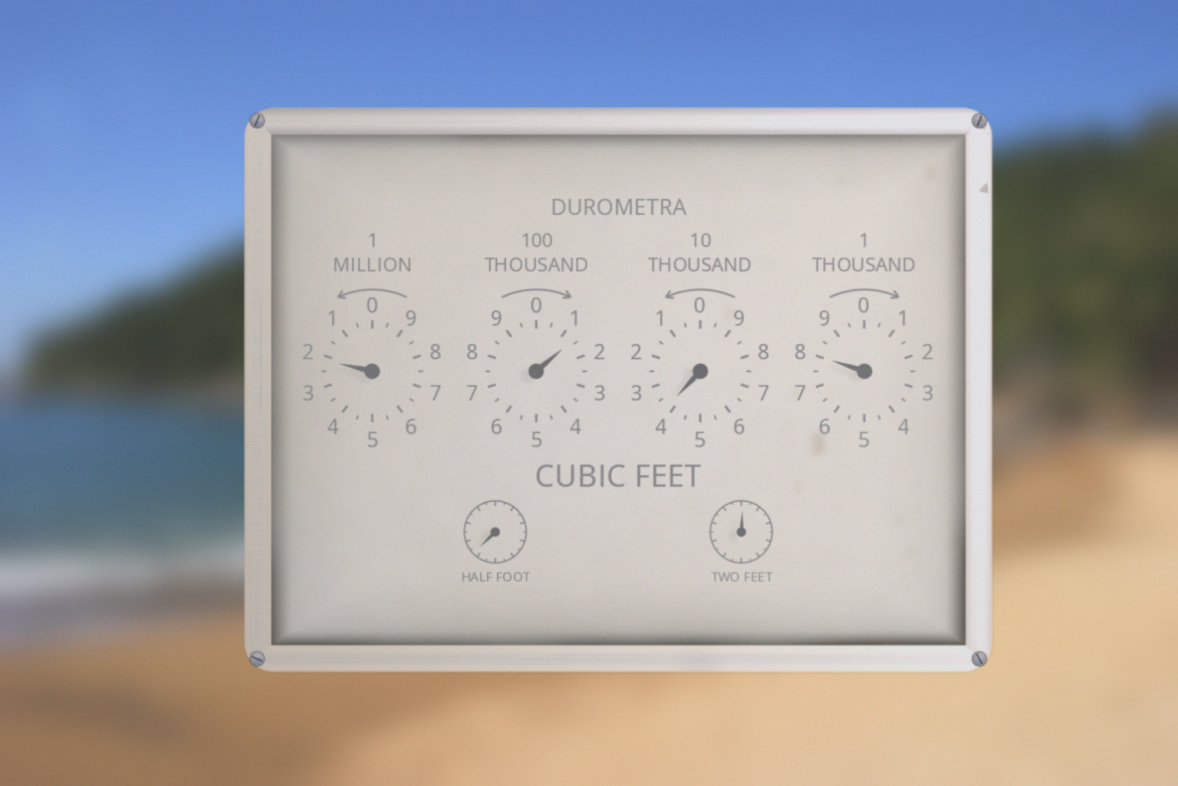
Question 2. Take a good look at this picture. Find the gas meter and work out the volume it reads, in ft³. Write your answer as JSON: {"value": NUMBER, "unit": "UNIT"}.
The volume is {"value": 213800, "unit": "ft³"}
